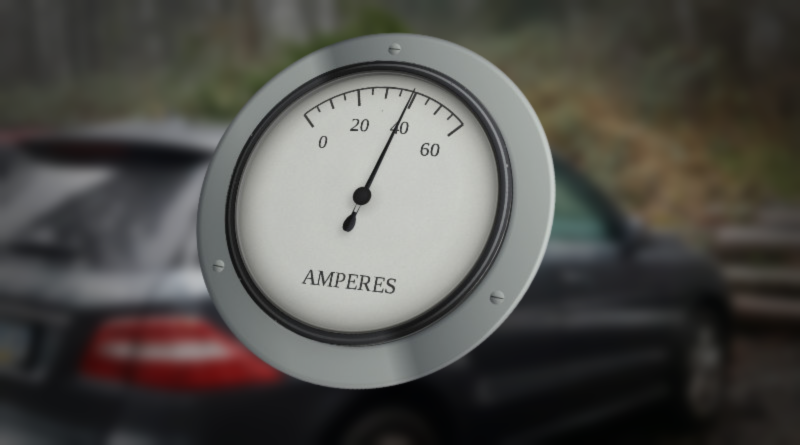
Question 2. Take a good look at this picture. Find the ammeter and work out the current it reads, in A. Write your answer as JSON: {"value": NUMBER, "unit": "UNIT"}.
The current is {"value": 40, "unit": "A"}
